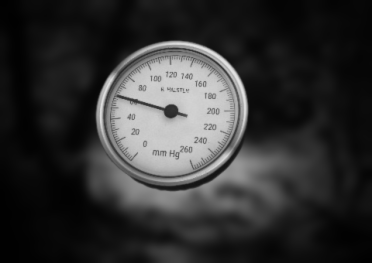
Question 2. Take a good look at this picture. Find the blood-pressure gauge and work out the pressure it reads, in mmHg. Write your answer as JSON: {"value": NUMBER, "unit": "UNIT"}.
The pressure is {"value": 60, "unit": "mmHg"}
